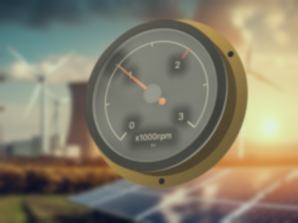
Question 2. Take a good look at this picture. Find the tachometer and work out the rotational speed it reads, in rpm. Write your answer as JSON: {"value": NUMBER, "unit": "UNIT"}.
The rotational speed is {"value": 1000, "unit": "rpm"}
